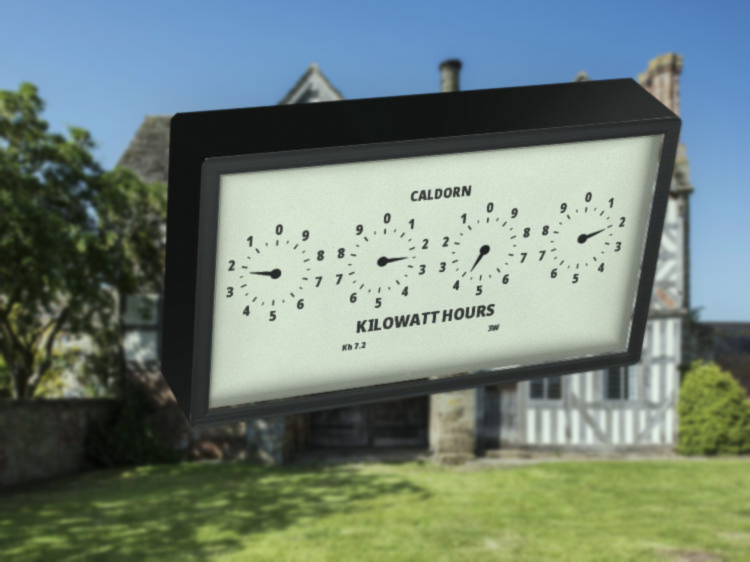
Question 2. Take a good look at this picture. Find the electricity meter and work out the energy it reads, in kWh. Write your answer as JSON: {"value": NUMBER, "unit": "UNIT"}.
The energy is {"value": 2242, "unit": "kWh"}
